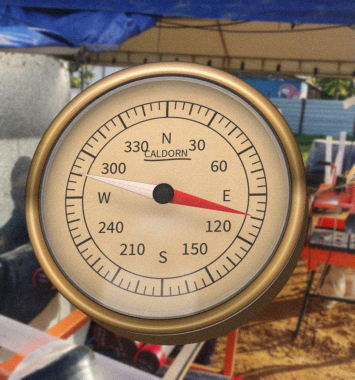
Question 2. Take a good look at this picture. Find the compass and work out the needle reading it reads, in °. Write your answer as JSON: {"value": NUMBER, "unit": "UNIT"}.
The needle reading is {"value": 105, "unit": "°"}
